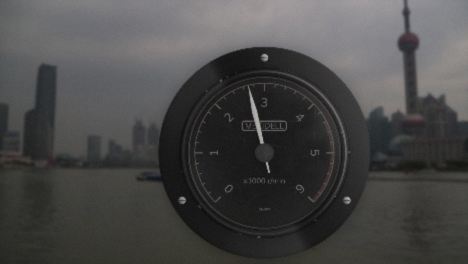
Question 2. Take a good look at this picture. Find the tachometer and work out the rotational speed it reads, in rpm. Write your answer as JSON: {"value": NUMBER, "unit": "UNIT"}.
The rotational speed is {"value": 2700, "unit": "rpm"}
